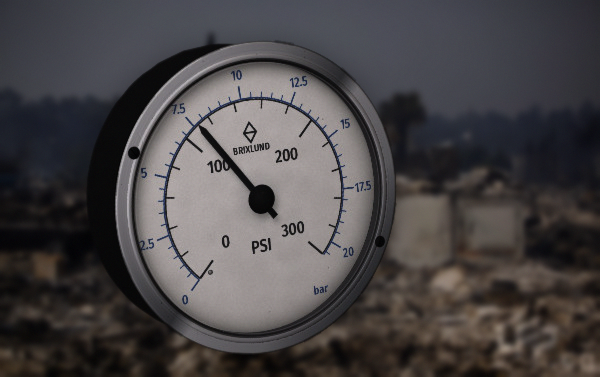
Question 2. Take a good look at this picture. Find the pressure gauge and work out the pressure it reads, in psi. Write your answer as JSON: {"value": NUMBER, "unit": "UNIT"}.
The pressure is {"value": 110, "unit": "psi"}
